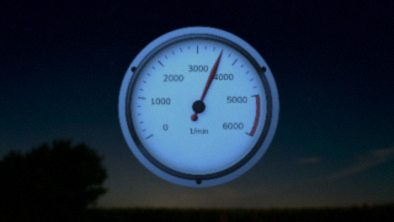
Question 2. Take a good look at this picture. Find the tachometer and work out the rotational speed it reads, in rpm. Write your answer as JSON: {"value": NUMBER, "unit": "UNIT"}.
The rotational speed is {"value": 3600, "unit": "rpm"}
